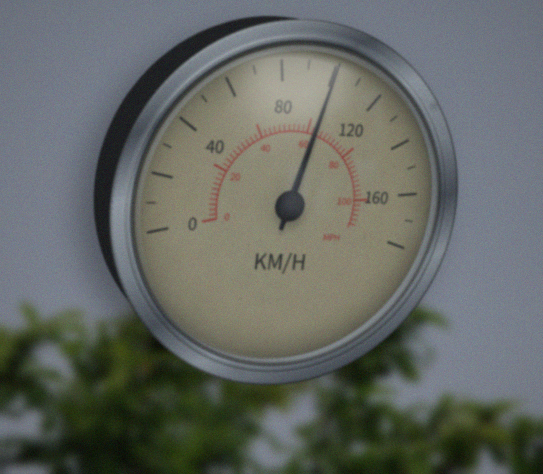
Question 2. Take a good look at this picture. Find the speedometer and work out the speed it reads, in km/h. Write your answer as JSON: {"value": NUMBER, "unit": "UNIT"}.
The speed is {"value": 100, "unit": "km/h"}
